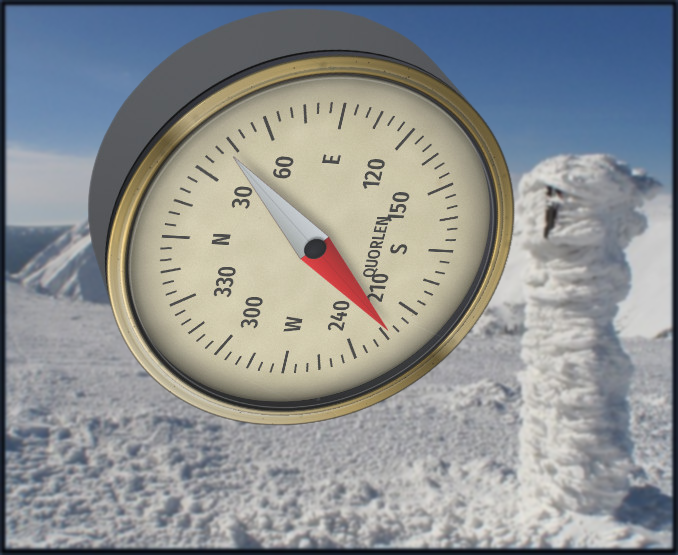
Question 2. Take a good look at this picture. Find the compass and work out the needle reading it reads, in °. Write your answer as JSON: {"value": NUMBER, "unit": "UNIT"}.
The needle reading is {"value": 222.5, "unit": "°"}
